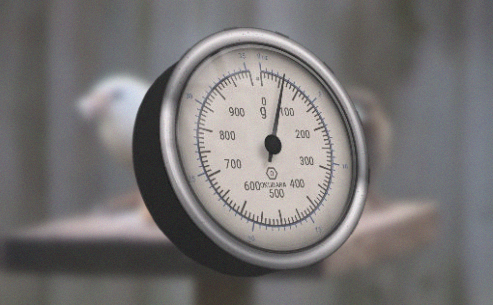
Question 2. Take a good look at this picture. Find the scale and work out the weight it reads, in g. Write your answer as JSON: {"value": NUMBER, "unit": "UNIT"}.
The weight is {"value": 50, "unit": "g"}
